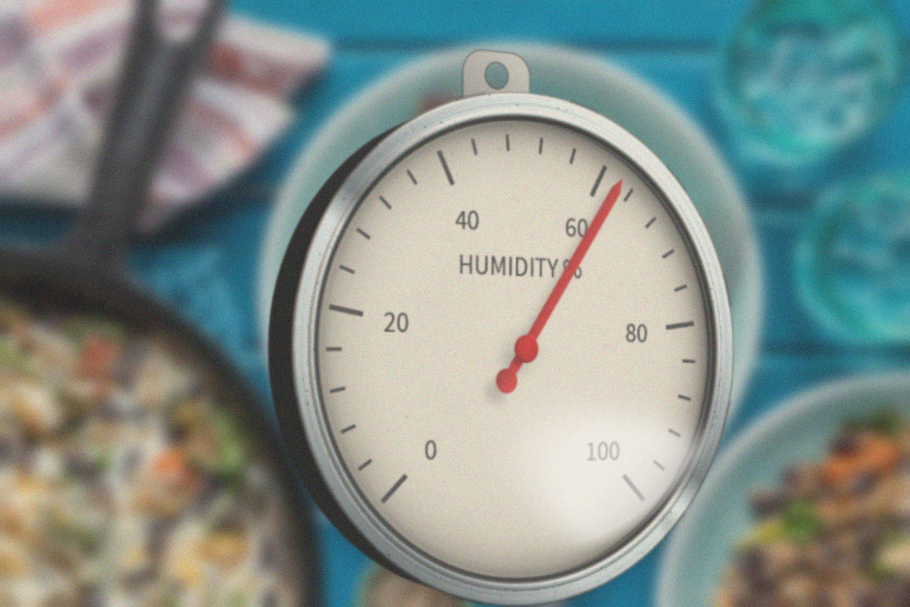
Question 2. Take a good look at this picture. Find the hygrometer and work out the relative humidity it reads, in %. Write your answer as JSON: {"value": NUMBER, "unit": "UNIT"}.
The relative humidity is {"value": 62, "unit": "%"}
